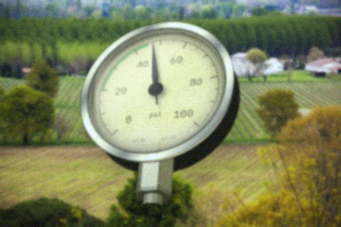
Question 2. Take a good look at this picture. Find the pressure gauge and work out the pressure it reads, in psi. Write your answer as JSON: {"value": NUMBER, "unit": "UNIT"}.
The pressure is {"value": 47.5, "unit": "psi"}
